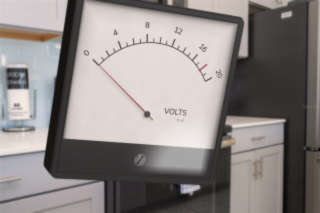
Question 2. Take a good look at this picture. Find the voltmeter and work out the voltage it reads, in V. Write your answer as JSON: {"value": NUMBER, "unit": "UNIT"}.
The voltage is {"value": 0, "unit": "V"}
